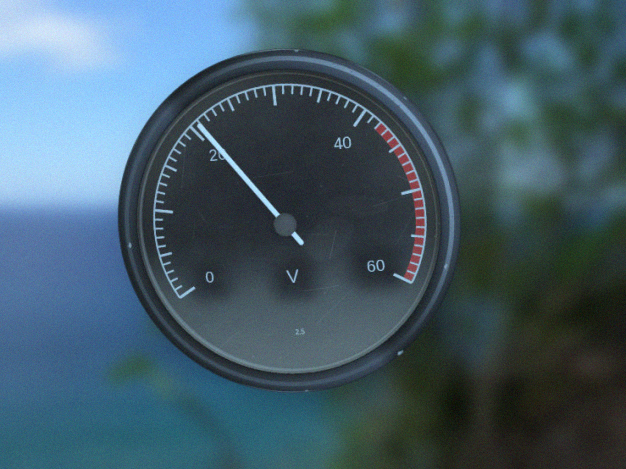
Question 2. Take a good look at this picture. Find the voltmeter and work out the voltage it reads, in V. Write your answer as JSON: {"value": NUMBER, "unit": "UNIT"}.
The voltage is {"value": 21, "unit": "V"}
